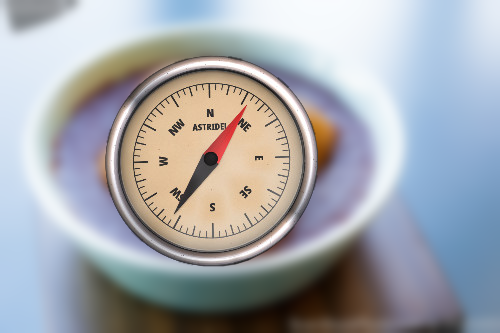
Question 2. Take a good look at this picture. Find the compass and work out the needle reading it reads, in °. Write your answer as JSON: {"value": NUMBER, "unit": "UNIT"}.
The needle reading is {"value": 35, "unit": "°"}
